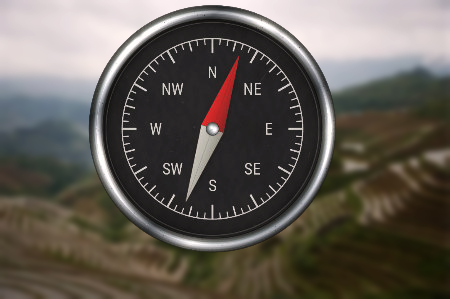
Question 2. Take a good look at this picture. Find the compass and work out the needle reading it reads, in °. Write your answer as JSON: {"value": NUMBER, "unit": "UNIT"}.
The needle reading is {"value": 20, "unit": "°"}
